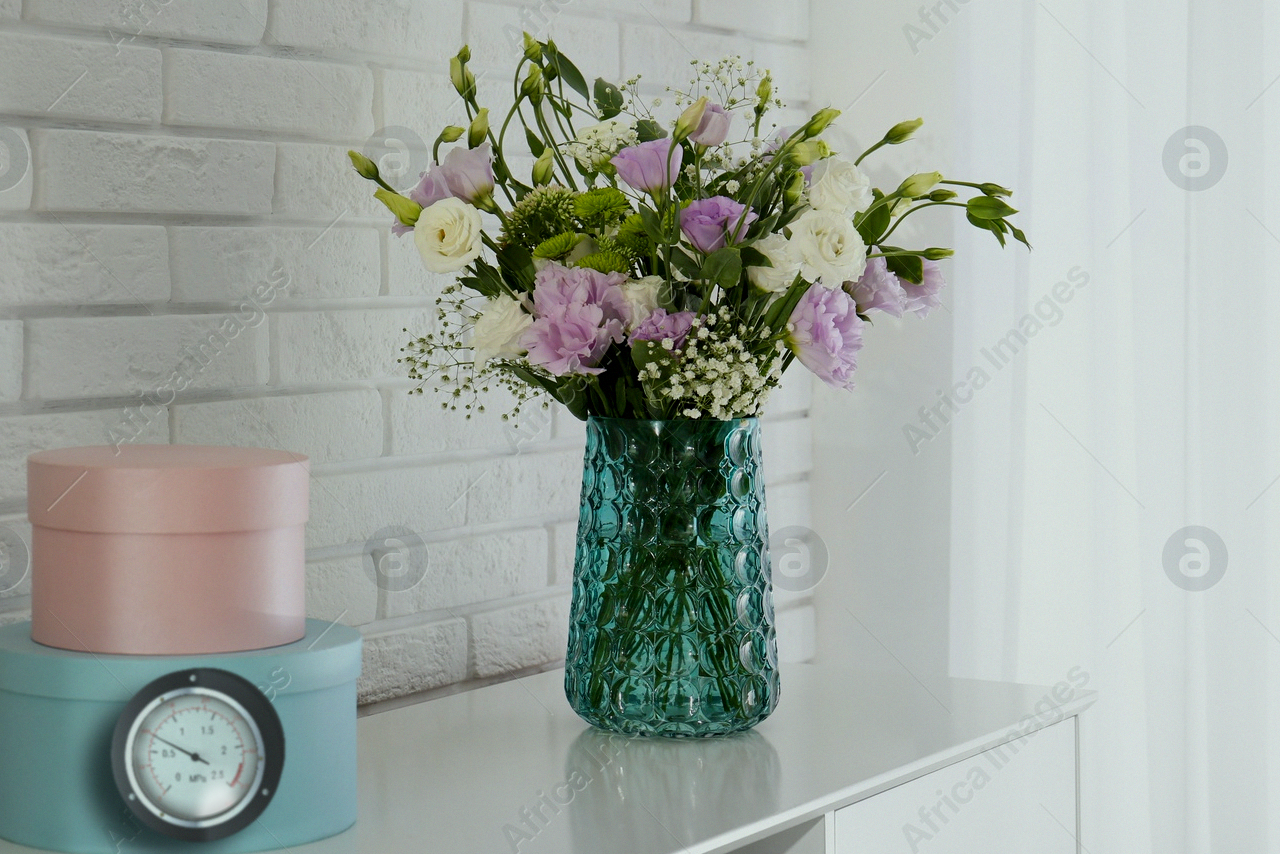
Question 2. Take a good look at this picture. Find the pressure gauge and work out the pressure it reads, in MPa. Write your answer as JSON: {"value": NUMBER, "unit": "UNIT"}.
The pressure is {"value": 0.7, "unit": "MPa"}
